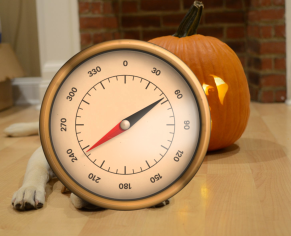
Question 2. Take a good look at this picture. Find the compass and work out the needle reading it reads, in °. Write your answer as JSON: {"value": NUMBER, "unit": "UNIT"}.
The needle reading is {"value": 235, "unit": "°"}
